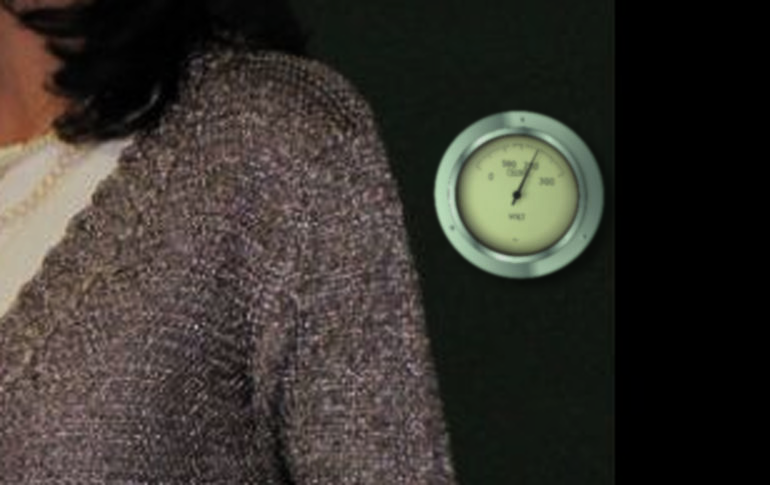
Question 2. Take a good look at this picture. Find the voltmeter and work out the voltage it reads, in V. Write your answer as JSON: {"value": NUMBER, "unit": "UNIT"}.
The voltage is {"value": 200, "unit": "V"}
